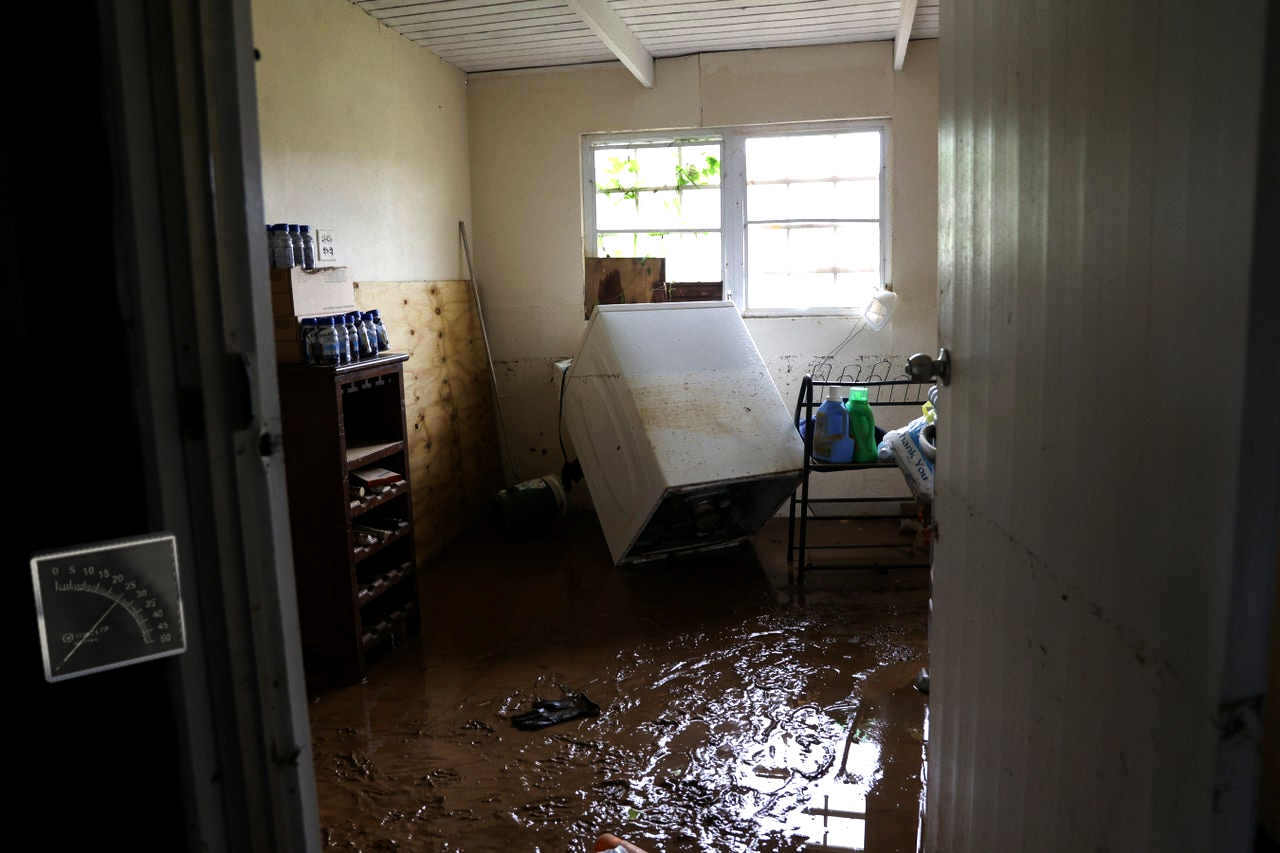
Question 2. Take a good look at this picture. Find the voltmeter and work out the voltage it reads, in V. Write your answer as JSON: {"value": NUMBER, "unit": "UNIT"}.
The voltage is {"value": 25, "unit": "V"}
